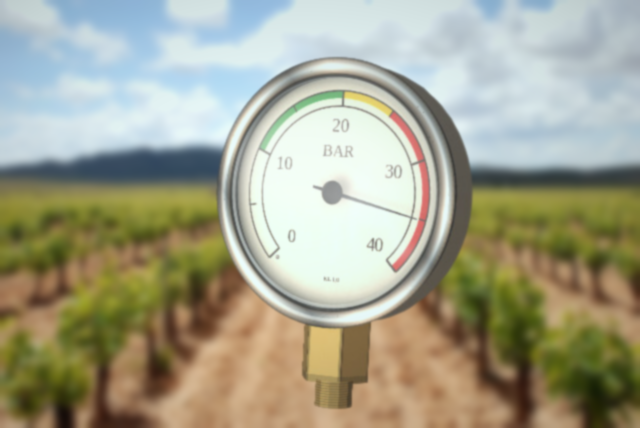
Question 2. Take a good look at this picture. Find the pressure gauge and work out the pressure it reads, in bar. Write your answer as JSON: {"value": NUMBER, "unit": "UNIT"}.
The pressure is {"value": 35, "unit": "bar"}
